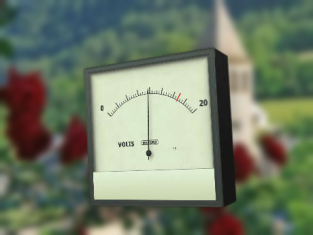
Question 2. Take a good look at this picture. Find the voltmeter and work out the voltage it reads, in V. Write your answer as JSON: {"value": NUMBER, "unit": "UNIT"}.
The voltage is {"value": 10, "unit": "V"}
